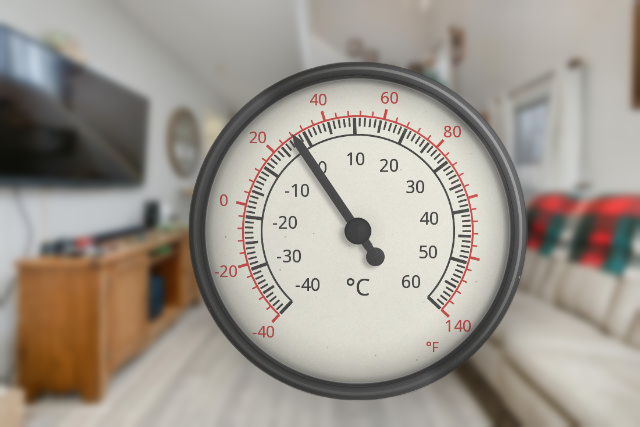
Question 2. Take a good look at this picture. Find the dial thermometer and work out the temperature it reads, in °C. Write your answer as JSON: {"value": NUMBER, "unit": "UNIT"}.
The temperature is {"value": -2, "unit": "°C"}
